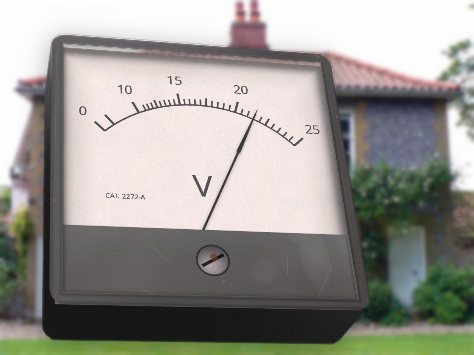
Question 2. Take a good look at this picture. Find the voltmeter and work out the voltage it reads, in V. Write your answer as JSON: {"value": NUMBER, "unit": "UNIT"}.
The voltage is {"value": 21.5, "unit": "V"}
